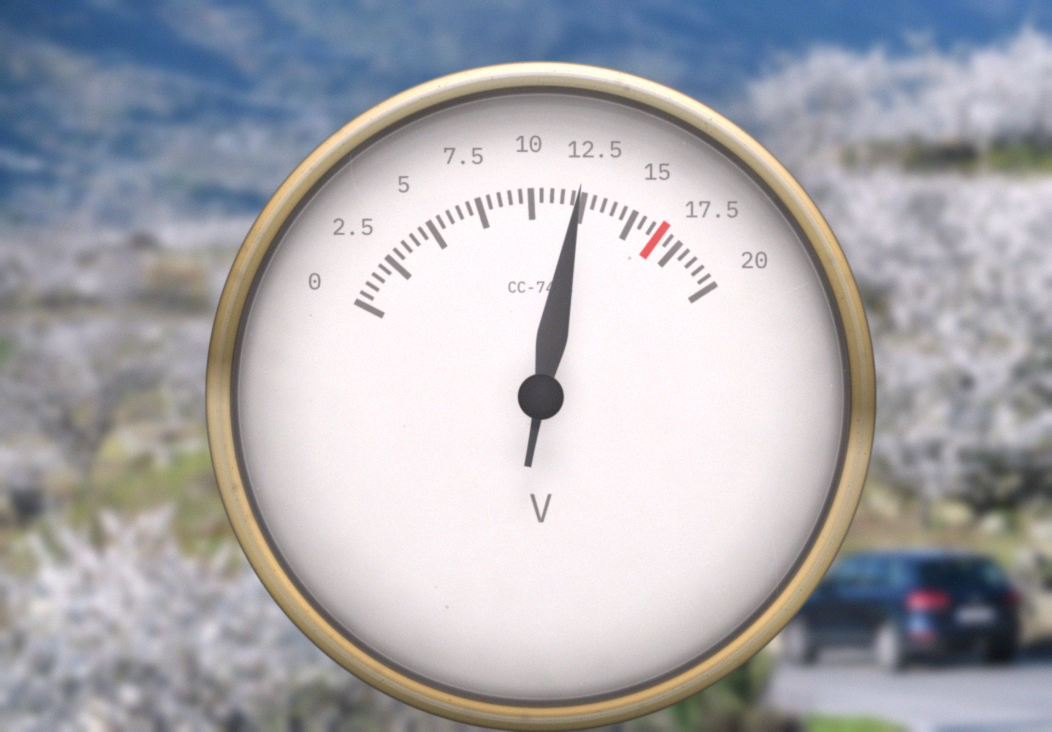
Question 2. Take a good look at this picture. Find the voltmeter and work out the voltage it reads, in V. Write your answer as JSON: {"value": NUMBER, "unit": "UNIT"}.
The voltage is {"value": 12.25, "unit": "V"}
